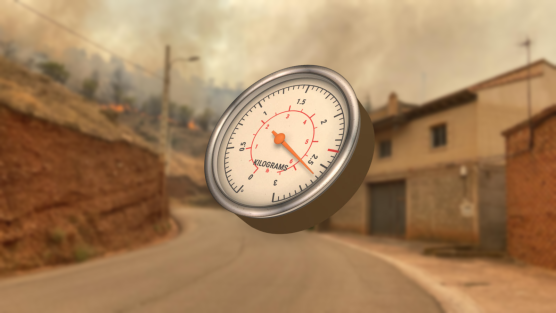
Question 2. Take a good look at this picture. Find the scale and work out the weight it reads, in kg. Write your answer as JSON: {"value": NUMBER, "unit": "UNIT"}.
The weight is {"value": 2.6, "unit": "kg"}
